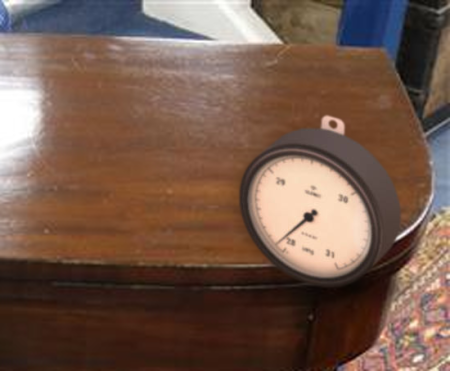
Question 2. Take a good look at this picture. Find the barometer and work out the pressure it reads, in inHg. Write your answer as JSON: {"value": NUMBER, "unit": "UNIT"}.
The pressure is {"value": 28.1, "unit": "inHg"}
